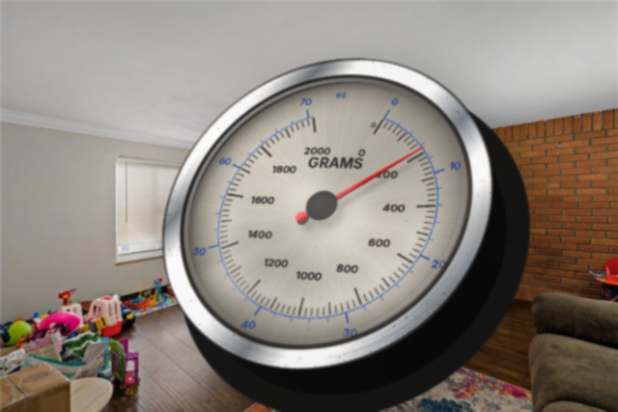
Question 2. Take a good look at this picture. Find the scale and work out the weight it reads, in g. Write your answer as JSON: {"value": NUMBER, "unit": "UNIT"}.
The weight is {"value": 200, "unit": "g"}
